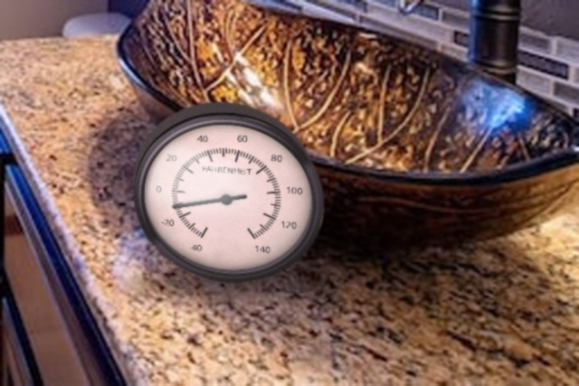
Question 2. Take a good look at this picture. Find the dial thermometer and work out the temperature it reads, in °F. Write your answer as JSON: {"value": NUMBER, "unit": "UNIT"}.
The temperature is {"value": -10, "unit": "°F"}
